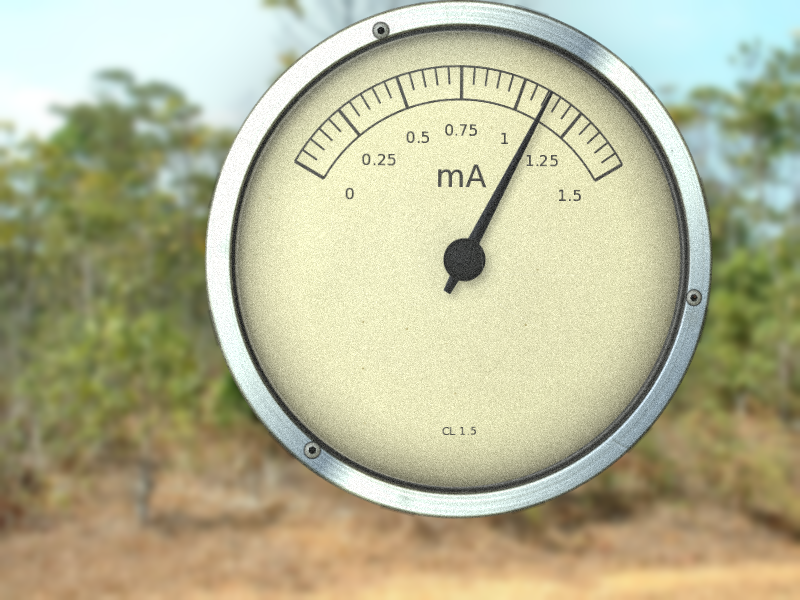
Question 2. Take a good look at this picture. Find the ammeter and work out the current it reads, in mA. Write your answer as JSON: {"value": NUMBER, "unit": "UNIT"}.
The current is {"value": 1.1, "unit": "mA"}
